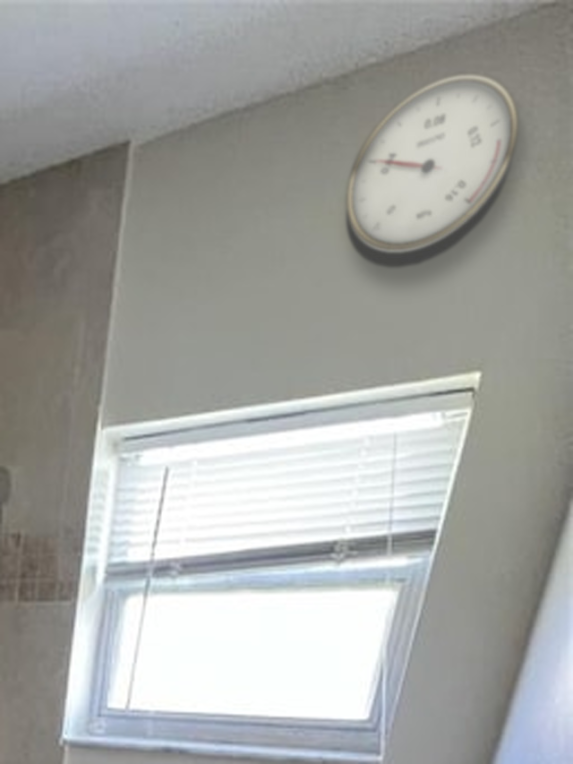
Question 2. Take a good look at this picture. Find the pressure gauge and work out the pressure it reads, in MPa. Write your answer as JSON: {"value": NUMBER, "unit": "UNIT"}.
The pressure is {"value": 0.04, "unit": "MPa"}
